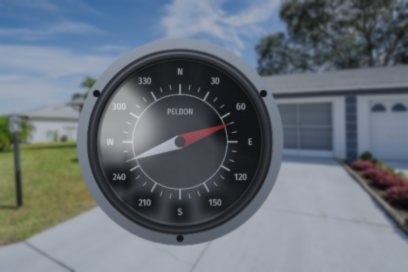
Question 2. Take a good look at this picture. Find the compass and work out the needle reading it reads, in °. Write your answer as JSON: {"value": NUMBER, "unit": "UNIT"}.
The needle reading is {"value": 70, "unit": "°"}
